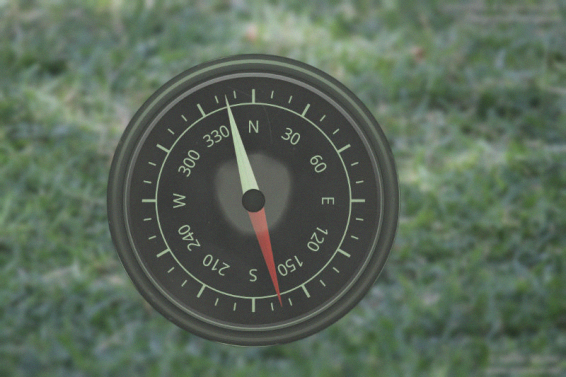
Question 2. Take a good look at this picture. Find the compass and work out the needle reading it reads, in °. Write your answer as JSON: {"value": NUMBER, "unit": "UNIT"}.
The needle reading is {"value": 165, "unit": "°"}
